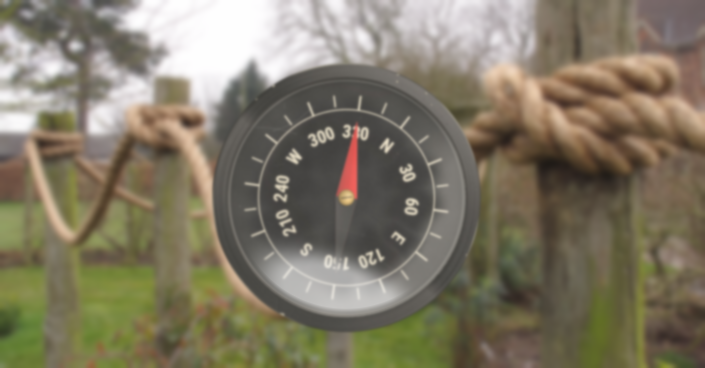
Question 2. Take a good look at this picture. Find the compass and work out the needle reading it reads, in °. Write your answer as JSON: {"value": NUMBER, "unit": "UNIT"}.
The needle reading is {"value": 330, "unit": "°"}
